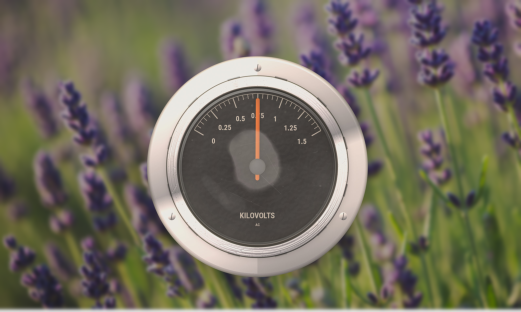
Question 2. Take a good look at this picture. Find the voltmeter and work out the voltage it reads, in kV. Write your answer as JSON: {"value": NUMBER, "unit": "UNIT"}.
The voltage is {"value": 0.75, "unit": "kV"}
